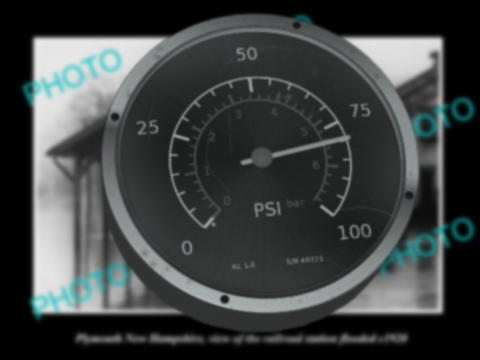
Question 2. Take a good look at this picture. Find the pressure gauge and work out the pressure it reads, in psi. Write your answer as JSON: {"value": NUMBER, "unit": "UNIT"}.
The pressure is {"value": 80, "unit": "psi"}
